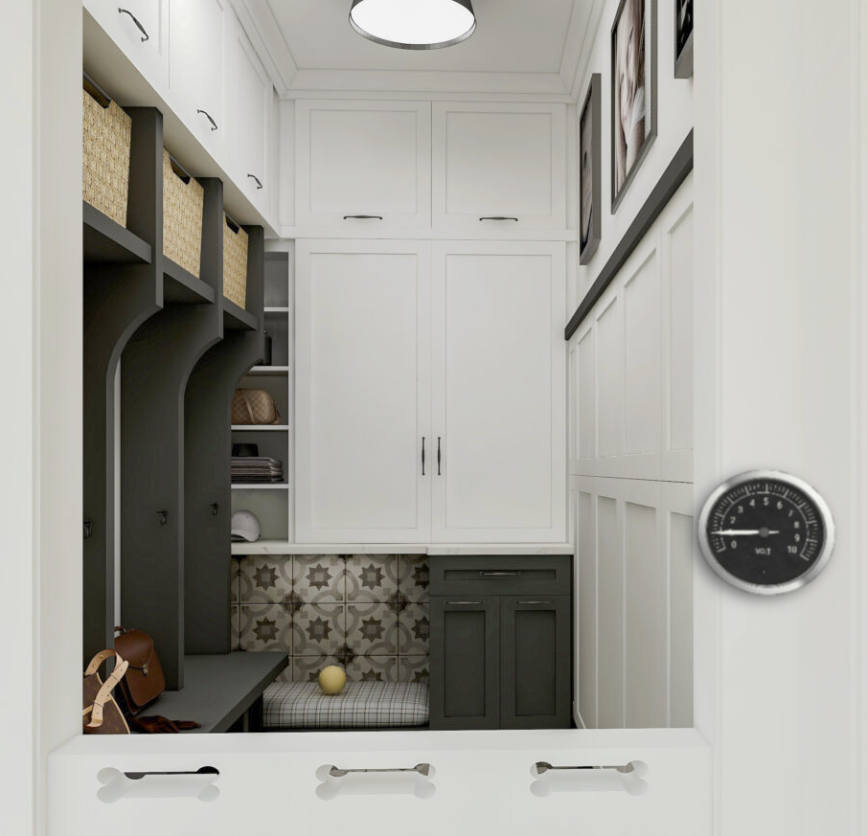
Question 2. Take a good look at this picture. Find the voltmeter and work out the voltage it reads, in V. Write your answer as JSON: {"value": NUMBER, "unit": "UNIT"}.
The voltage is {"value": 1, "unit": "V"}
